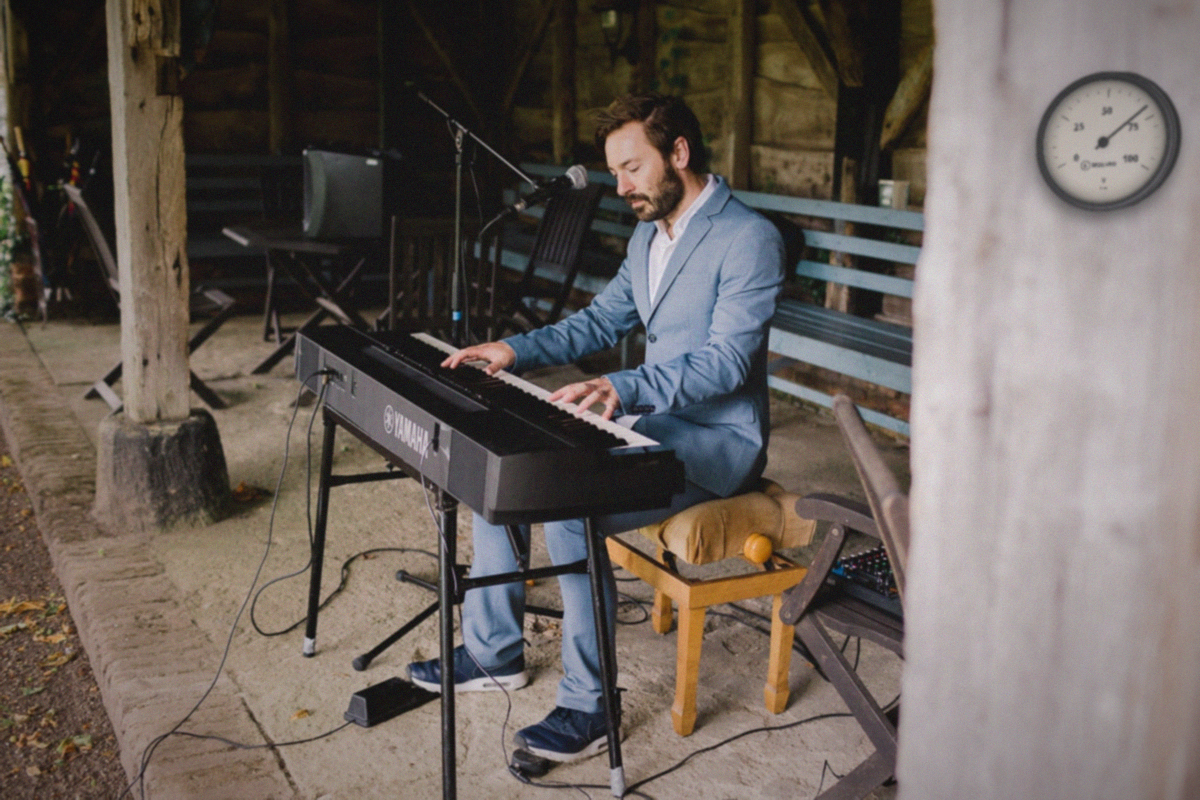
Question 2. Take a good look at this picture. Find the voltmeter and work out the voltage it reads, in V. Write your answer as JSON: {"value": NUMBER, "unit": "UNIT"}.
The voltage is {"value": 70, "unit": "V"}
